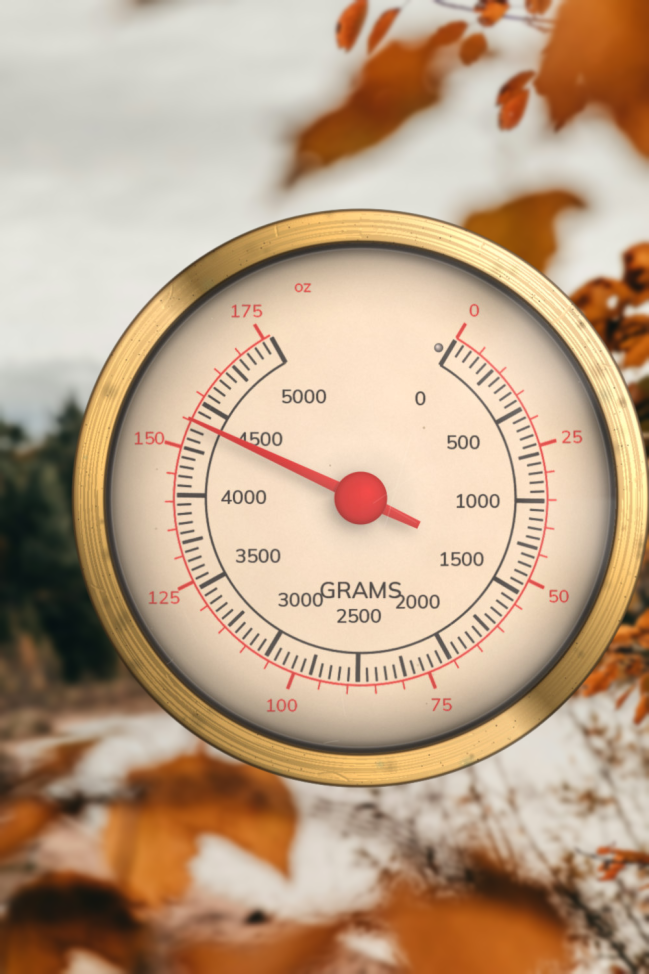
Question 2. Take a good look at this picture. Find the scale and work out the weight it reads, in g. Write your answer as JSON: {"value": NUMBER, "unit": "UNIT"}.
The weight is {"value": 4400, "unit": "g"}
